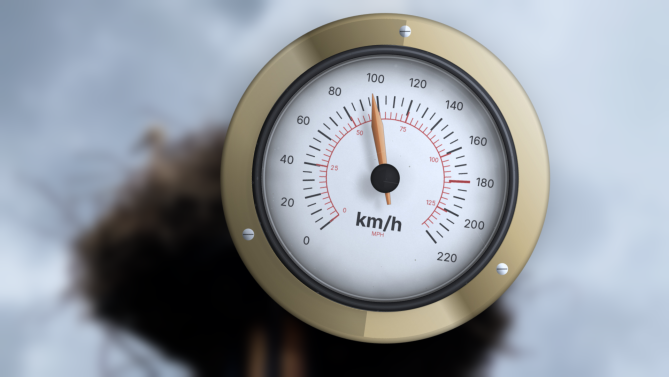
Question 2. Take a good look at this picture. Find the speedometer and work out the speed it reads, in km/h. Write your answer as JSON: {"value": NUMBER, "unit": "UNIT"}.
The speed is {"value": 97.5, "unit": "km/h"}
